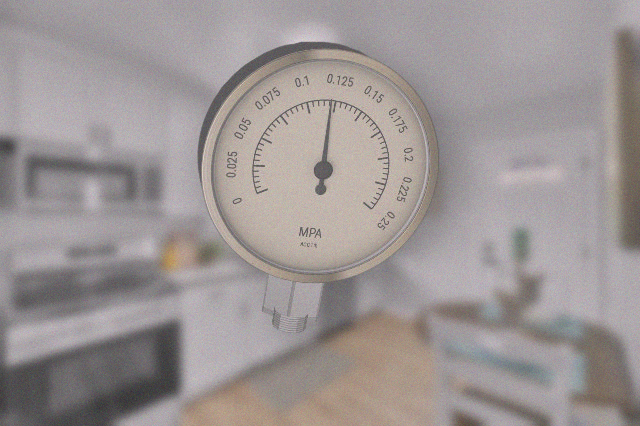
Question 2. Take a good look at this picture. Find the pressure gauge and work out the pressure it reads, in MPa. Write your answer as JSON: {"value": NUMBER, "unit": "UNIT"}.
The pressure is {"value": 0.12, "unit": "MPa"}
